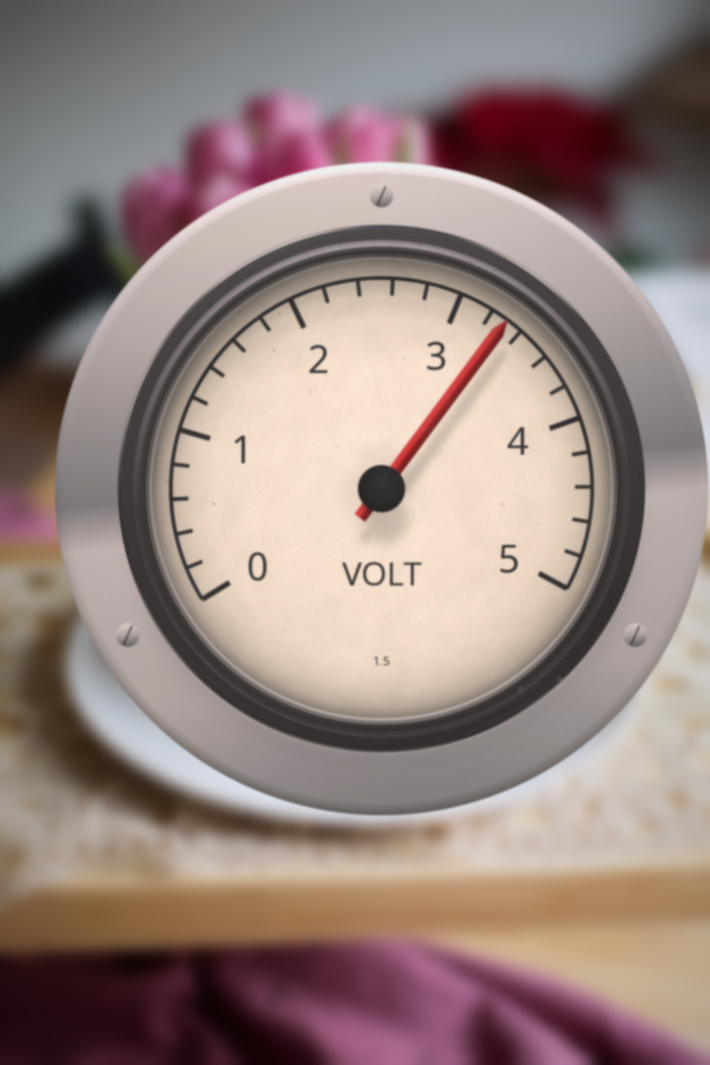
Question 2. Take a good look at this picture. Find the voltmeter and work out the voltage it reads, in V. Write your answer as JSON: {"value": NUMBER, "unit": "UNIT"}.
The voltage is {"value": 3.3, "unit": "V"}
